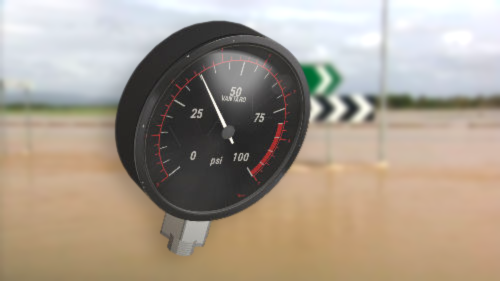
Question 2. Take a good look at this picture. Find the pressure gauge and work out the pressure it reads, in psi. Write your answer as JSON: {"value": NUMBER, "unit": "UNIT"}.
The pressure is {"value": 35, "unit": "psi"}
